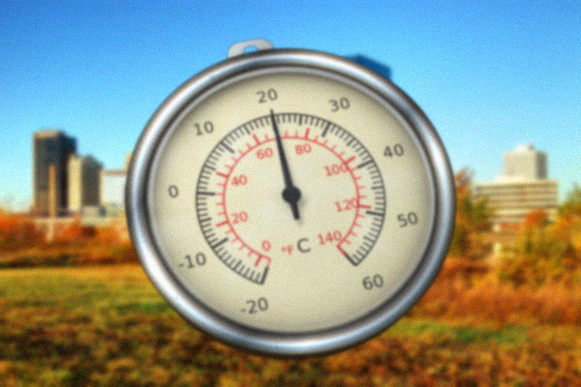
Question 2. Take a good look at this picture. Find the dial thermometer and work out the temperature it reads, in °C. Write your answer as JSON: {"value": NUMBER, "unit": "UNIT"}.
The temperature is {"value": 20, "unit": "°C"}
